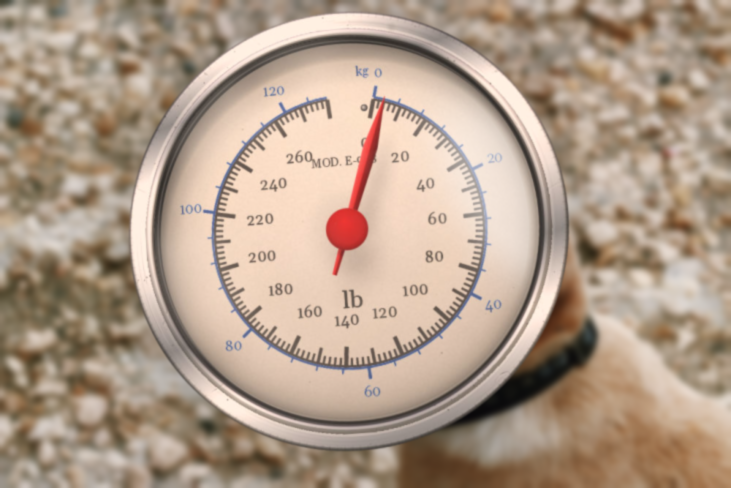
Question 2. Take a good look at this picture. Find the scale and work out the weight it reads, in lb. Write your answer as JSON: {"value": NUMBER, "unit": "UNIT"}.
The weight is {"value": 4, "unit": "lb"}
